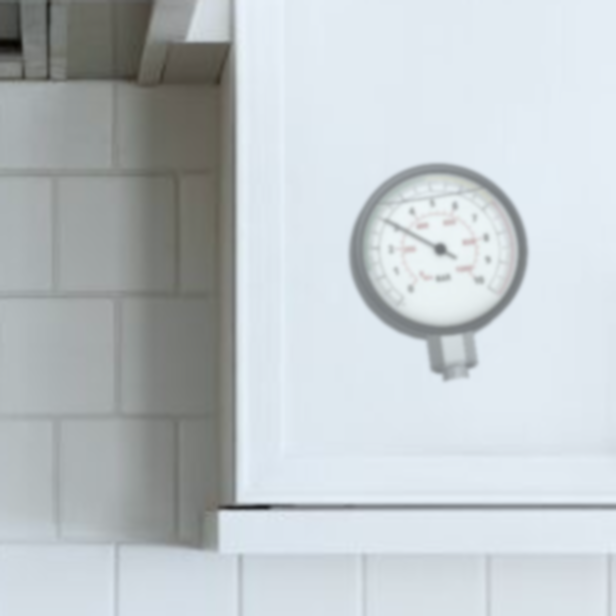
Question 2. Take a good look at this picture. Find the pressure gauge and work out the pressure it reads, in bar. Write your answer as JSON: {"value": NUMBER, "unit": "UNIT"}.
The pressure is {"value": 3, "unit": "bar"}
